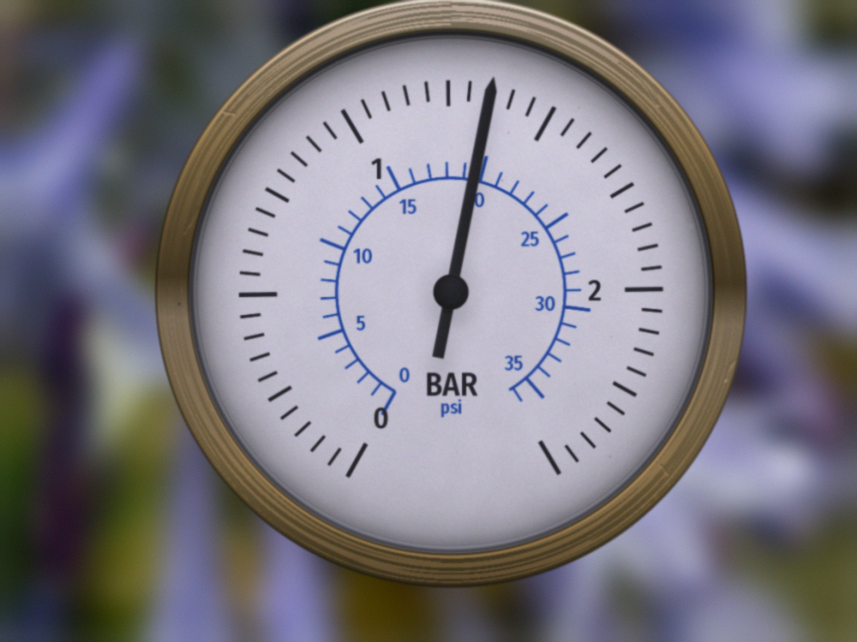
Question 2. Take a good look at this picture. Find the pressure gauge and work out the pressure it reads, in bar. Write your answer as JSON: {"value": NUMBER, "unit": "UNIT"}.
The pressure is {"value": 1.35, "unit": "bar"}
